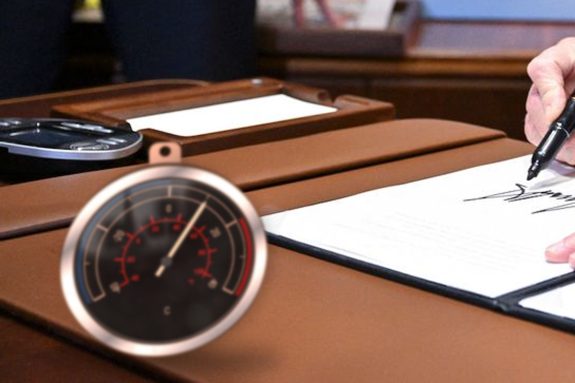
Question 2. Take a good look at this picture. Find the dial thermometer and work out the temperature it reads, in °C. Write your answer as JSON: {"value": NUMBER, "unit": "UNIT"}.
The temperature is {"value": 10, "unit": "°C"}
